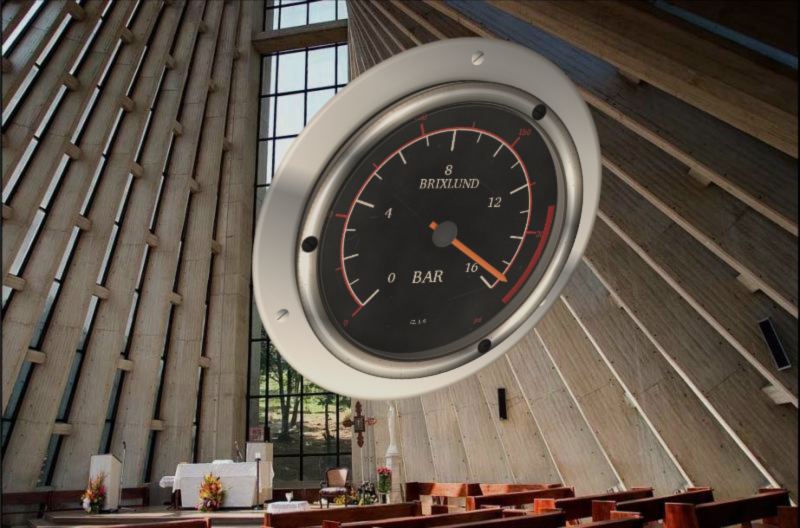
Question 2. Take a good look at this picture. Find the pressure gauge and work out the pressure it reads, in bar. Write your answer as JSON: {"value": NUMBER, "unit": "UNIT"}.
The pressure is {"value": 15.5, "unit": "bar"}
